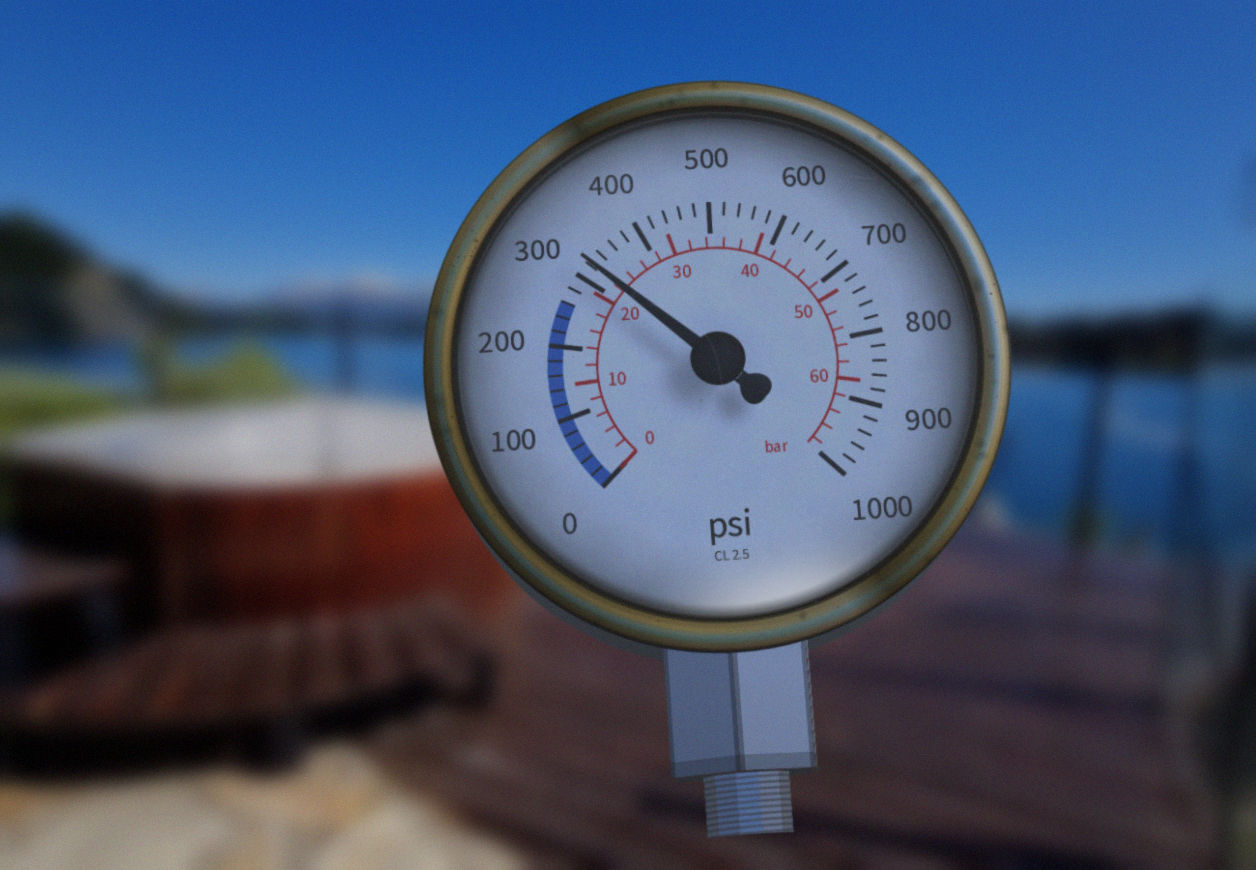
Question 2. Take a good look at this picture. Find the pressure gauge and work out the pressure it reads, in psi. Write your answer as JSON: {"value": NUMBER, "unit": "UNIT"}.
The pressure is {"value": 320, "unit": "psi"}
